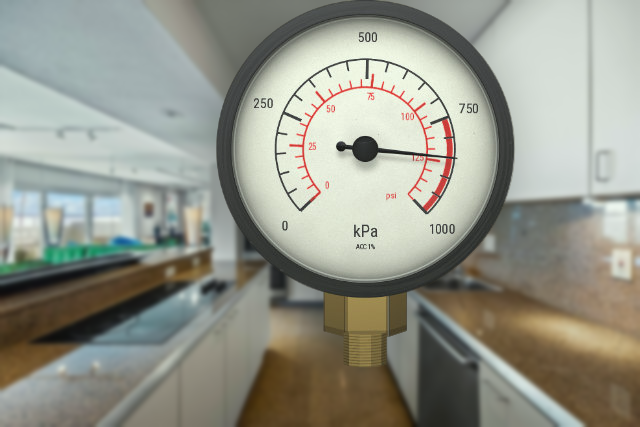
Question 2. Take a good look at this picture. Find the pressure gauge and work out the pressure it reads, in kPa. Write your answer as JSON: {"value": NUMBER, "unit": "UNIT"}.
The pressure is {"value": 850, "unit": "kPa"}
